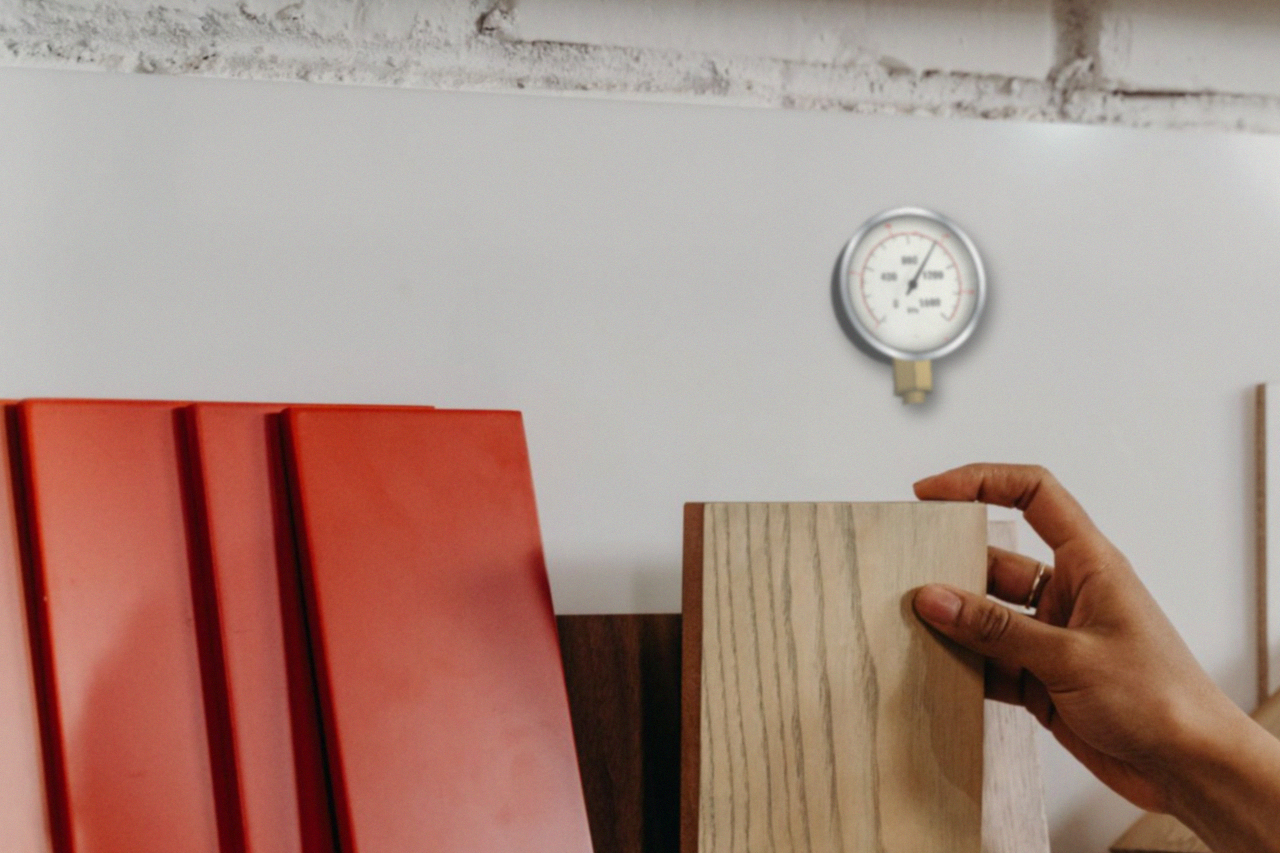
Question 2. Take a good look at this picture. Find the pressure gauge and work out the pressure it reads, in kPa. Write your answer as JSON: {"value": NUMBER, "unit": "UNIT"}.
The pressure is {"value": 1000, "unit": "kPa"}
